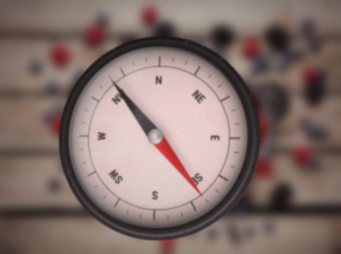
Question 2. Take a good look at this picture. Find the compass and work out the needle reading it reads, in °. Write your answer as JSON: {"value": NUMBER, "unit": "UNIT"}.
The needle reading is {"value": 140, "unit": "°"}
